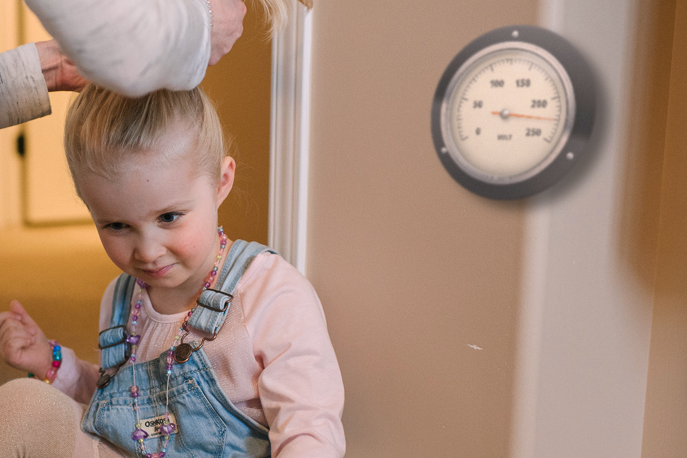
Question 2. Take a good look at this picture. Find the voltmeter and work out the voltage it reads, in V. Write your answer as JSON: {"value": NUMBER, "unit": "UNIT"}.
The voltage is {"value": 225, "unit": "V"}
